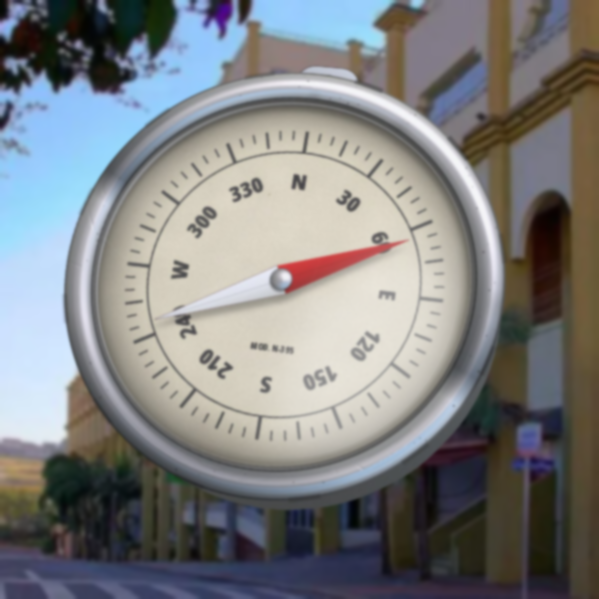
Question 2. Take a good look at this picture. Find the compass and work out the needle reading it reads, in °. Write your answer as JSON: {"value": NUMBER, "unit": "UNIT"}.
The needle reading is {"value": 65, "unit": "°"}
